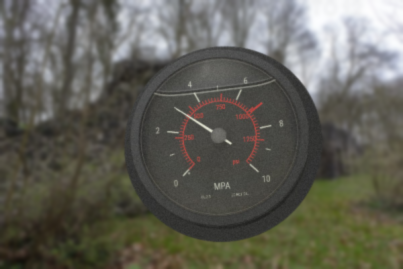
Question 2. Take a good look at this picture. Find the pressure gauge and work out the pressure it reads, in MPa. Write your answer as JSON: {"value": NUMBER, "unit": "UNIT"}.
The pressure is {"value": 3, "unit": "MPa"}
